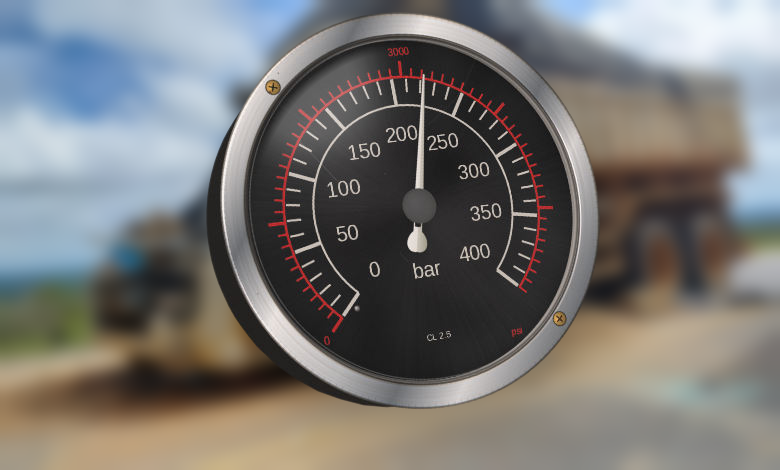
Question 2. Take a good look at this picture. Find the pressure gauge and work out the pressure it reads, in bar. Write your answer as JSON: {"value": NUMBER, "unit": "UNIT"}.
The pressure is {"value": 220, "unit": "bar"}
